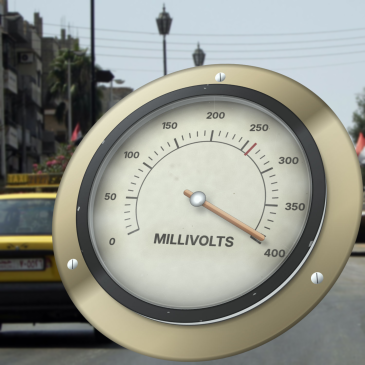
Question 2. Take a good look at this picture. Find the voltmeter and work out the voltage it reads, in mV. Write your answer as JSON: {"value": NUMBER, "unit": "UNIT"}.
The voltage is {"value": 395, "unit": "mV"}
